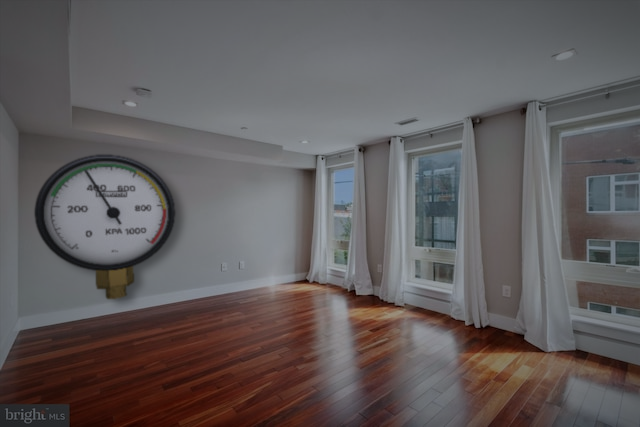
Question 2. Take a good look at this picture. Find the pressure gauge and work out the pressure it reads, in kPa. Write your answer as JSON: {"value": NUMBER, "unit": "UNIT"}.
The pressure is {"value": 400, "unit": "kPa"}
